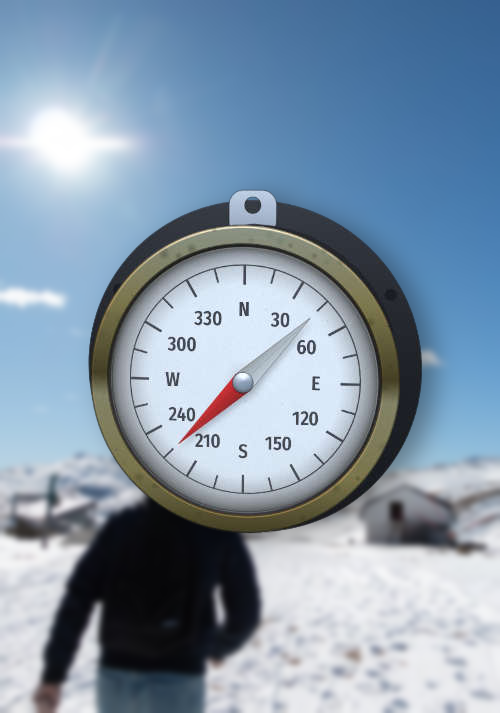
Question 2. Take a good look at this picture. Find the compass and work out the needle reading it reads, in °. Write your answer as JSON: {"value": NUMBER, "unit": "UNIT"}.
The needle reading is {"value": 225, "unit": "°"}
